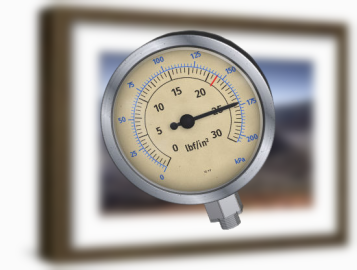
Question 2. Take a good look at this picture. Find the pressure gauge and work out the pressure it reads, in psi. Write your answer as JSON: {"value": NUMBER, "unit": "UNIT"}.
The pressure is {"value": 25, "unit": "psi"}
